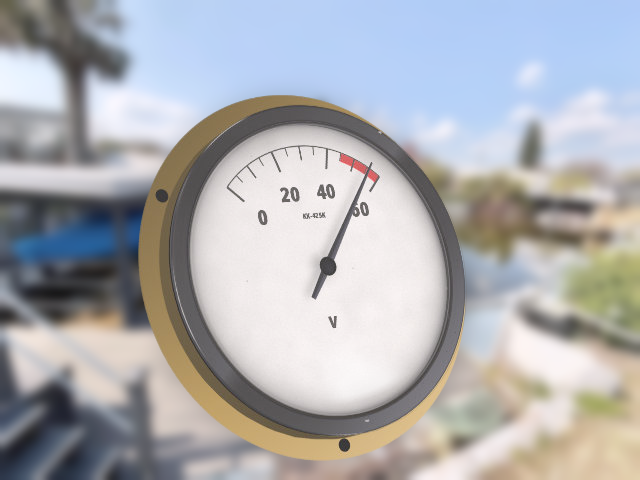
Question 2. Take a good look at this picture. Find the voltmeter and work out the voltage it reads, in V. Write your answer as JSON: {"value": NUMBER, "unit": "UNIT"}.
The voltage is {"value": 55, "unit": "V"}
